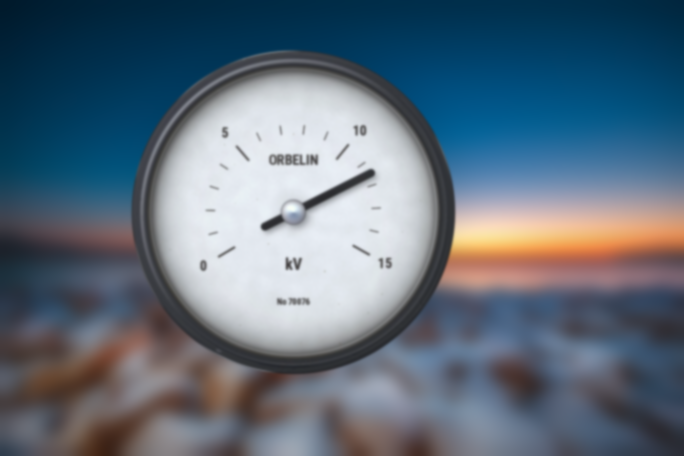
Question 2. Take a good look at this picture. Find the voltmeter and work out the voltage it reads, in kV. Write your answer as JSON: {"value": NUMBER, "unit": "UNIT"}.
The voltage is {"value": 11.5, "unit": "kV"}
